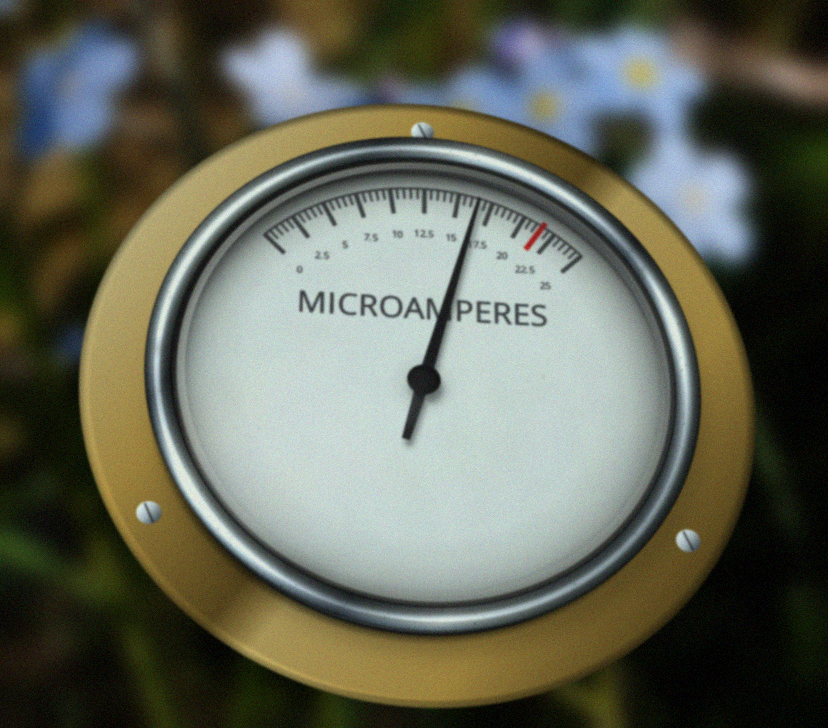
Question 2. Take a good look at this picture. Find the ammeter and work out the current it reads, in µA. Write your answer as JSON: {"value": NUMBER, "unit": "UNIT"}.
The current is {"value": 16.5, "unit": "µA"}
